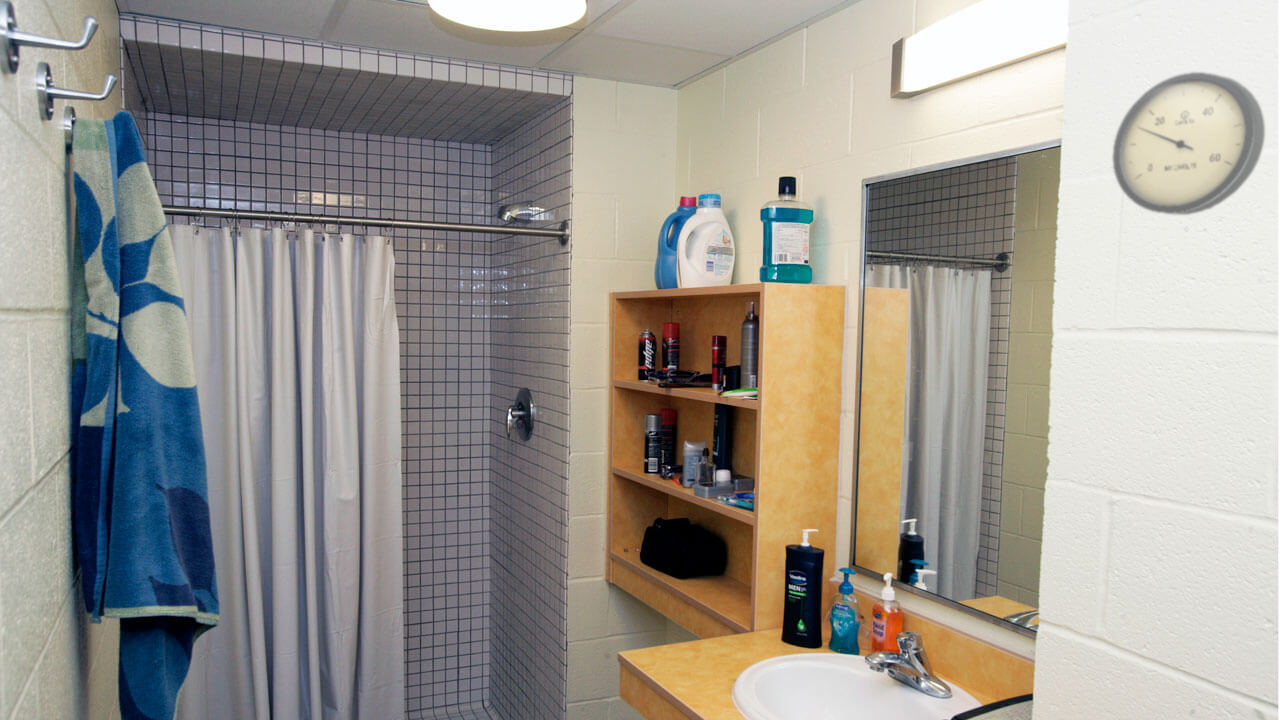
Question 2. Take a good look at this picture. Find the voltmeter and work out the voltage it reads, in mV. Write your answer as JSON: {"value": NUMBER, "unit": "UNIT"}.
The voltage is {"value": 15, "unit": "mV"}
